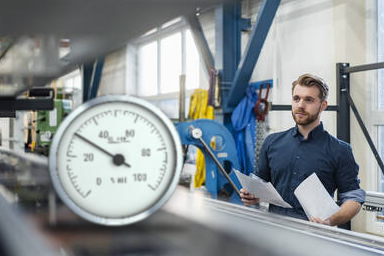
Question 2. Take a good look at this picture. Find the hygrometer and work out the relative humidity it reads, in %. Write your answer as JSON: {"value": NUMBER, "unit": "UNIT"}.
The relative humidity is {"value": 30, "unit": "%"}
